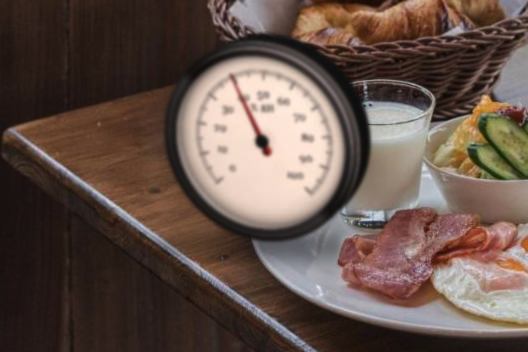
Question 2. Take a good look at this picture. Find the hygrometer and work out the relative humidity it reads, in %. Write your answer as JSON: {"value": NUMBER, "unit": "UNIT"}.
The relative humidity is {"value": 40, "unit": "%"}
